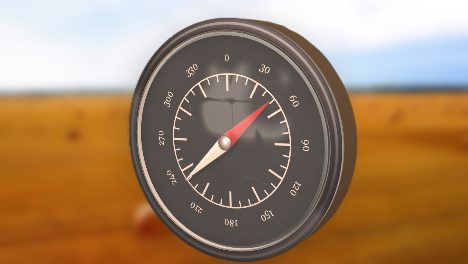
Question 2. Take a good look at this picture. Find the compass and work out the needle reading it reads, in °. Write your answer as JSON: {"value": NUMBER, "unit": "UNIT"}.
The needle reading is {"value": 50, "unit": "°"}
